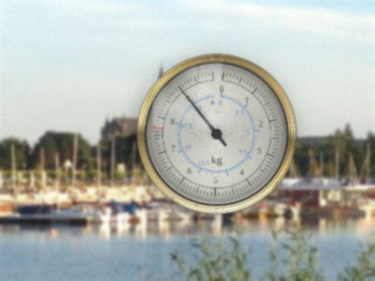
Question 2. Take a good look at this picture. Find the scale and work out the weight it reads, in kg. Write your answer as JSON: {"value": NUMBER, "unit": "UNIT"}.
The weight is {"value": 9, "unit": "kg"}
